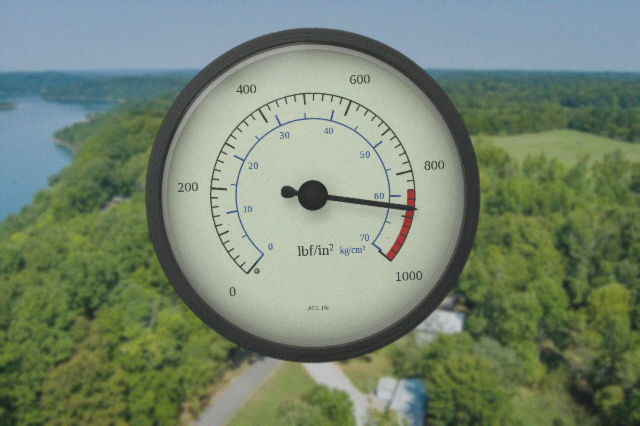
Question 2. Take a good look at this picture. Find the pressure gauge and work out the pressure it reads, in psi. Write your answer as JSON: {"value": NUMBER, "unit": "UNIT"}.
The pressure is {"value": 880, "unit": "psi"}
